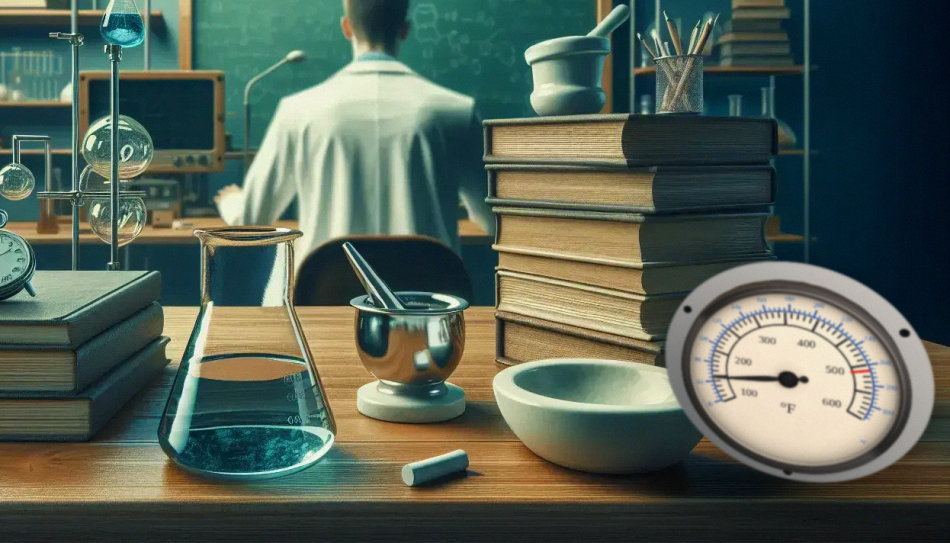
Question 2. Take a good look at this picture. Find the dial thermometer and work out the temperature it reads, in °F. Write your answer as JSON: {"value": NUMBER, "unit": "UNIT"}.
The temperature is {"value": 150, "unit": "°F"}
